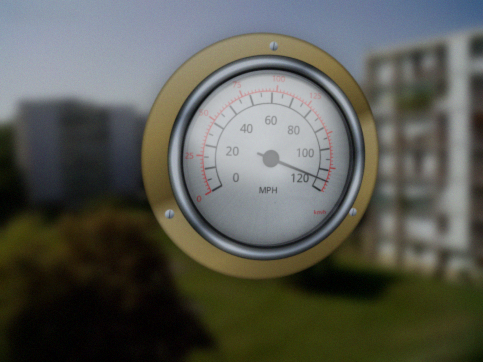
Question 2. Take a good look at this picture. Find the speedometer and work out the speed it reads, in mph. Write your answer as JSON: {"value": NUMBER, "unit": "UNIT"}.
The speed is {"value": 115, "unit": "mph"}
